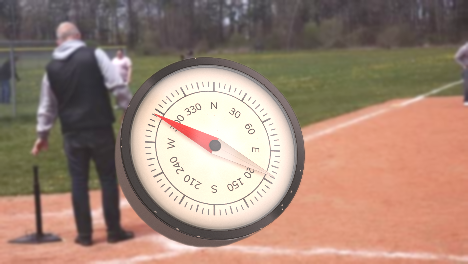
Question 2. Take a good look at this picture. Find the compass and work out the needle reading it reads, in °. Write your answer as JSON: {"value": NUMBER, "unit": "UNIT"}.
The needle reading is {"value": 295, "unit": "°"}
